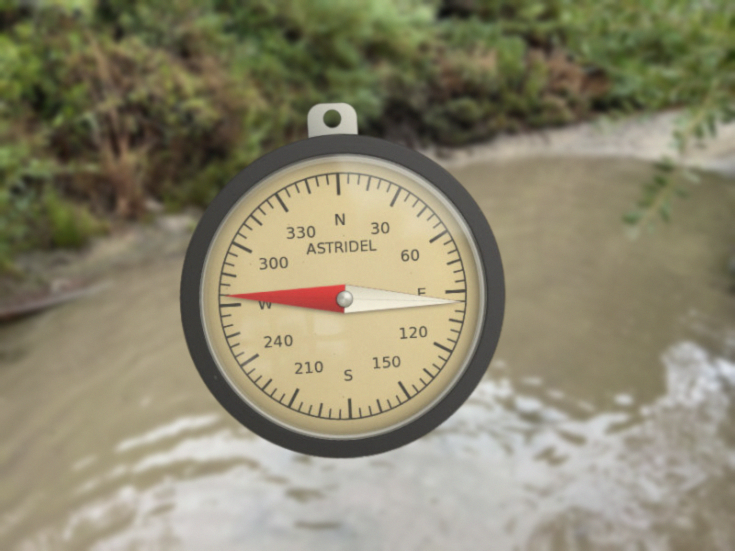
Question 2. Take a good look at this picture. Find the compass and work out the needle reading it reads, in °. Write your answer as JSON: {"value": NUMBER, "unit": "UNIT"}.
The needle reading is {"value": 275, "unit": "°"}
